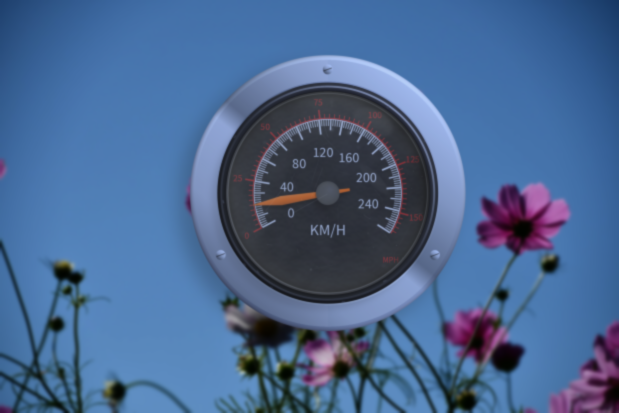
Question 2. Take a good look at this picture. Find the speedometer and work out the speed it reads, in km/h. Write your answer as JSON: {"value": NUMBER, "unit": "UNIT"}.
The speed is {"value": 20, "unit": "km/h"}
